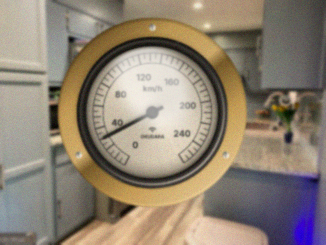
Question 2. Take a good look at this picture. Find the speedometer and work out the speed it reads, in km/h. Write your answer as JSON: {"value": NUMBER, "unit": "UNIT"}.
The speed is {"value": 30, "unit": "km/h"}
